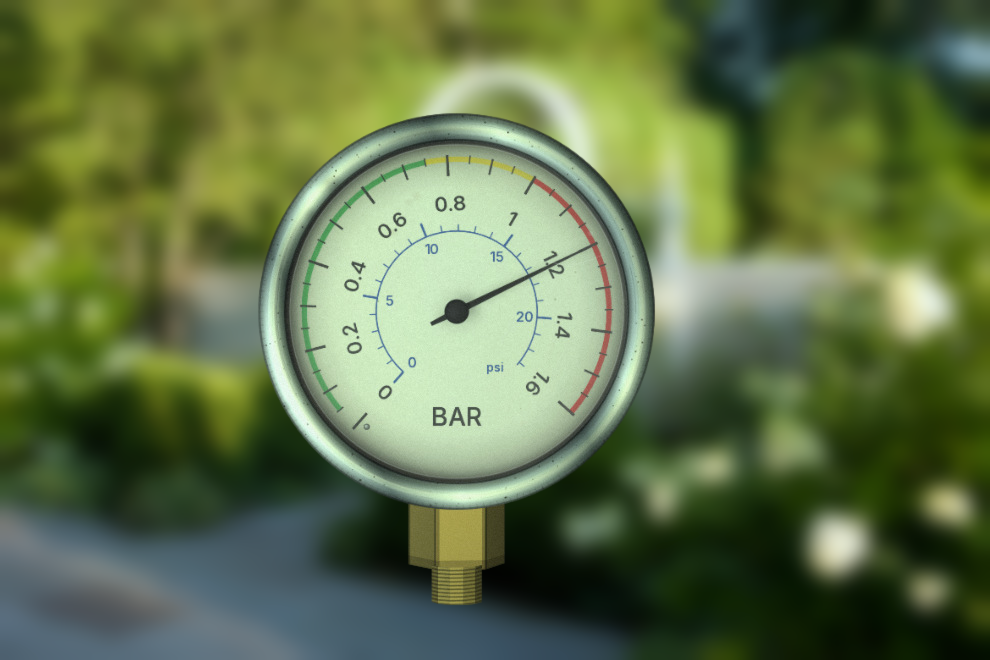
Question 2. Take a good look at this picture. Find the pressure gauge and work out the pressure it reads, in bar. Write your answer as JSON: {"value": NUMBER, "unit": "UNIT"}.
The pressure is {"value": 1.2, "unit": "bar"}
